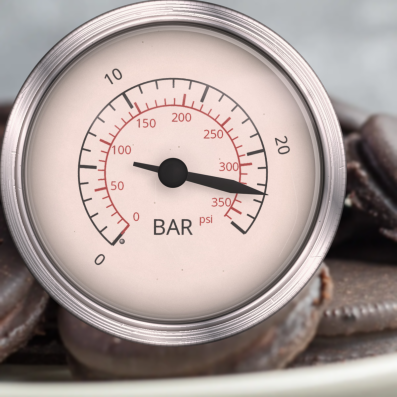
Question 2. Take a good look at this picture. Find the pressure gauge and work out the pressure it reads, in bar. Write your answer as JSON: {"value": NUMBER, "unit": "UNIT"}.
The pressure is {"value": 22.5, "unit": "bar"}
